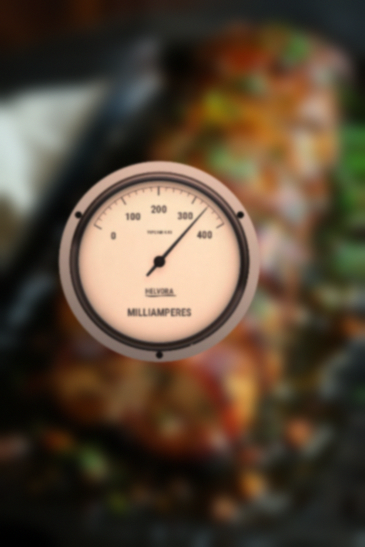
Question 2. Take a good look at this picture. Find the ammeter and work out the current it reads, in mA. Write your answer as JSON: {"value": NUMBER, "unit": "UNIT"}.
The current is {"value": 340, "unit": "mA"}
